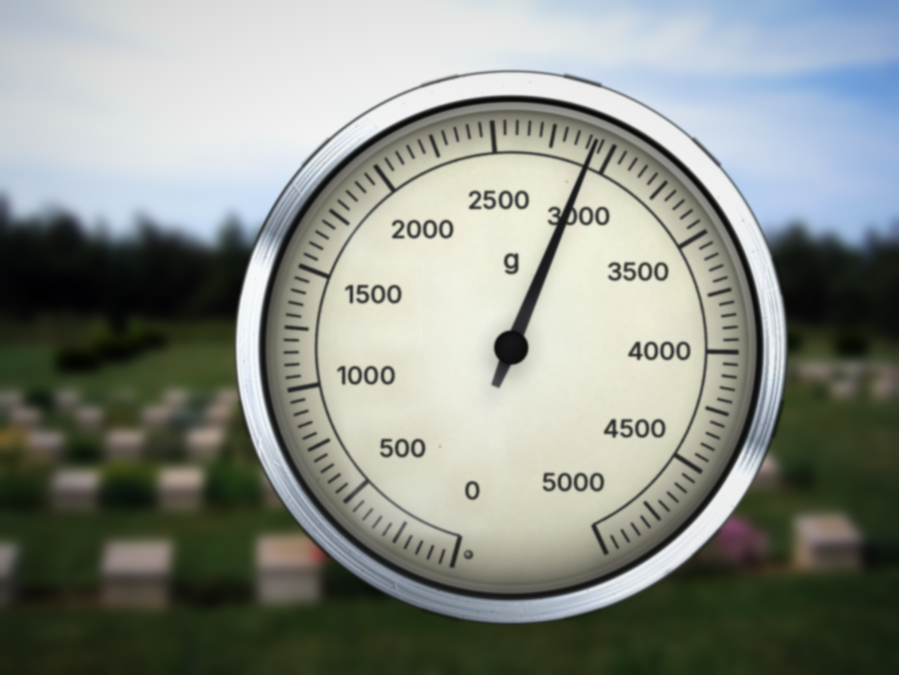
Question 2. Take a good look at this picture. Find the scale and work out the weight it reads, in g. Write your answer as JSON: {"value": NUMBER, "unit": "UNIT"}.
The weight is {"value": 2925, "unit": "g"}
